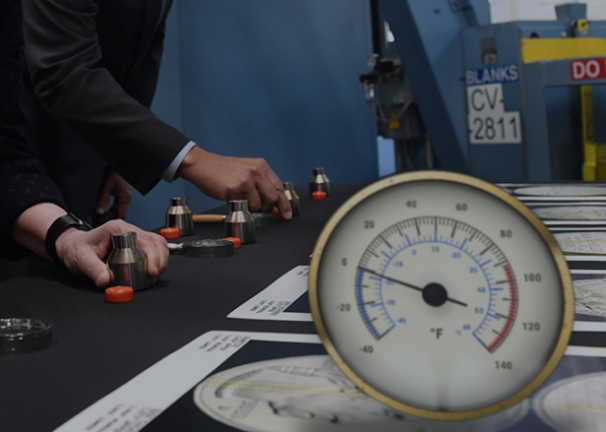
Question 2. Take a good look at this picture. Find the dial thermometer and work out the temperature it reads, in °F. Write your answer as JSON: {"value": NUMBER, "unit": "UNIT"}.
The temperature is {"value": 0, "unit": "°F"}
